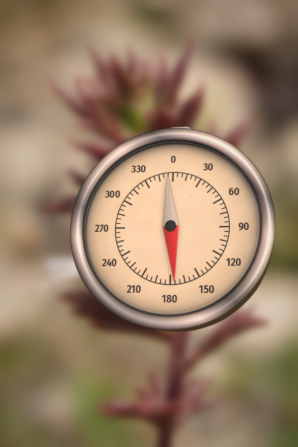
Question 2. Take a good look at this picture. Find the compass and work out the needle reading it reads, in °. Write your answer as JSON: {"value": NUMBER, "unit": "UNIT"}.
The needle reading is {"value": 175, "unit": "°"}
